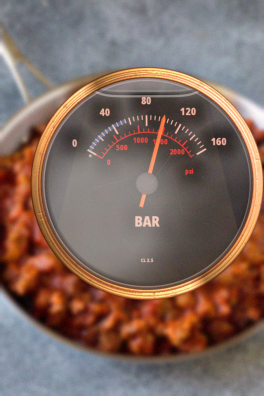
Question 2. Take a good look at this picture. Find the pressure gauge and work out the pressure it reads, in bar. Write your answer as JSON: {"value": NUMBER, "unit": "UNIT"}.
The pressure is {"value": 100, "unit": "bar"}
